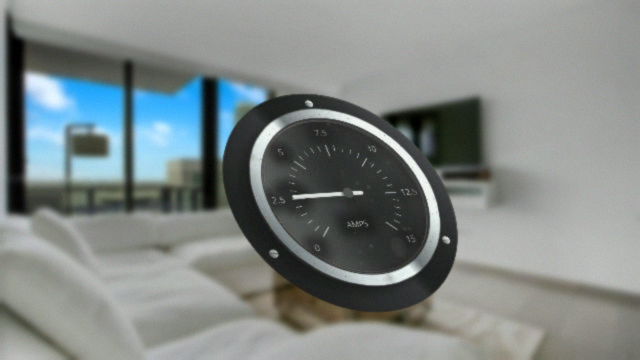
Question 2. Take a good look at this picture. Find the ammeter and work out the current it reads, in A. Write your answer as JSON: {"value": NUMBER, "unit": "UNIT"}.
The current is {"value": 2.5, "unit": "A"}
